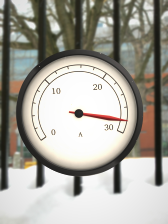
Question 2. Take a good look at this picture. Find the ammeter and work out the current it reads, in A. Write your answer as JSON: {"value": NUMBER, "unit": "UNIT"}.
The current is {"value": 28, "unit": "A"}
